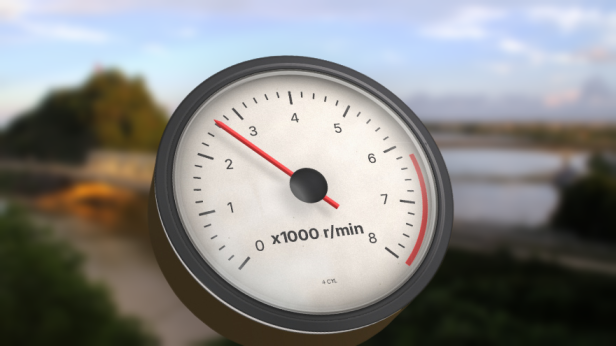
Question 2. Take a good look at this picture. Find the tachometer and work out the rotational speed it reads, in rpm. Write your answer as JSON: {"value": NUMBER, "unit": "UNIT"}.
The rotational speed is {"value": 2600, "unit": "rpm"}
